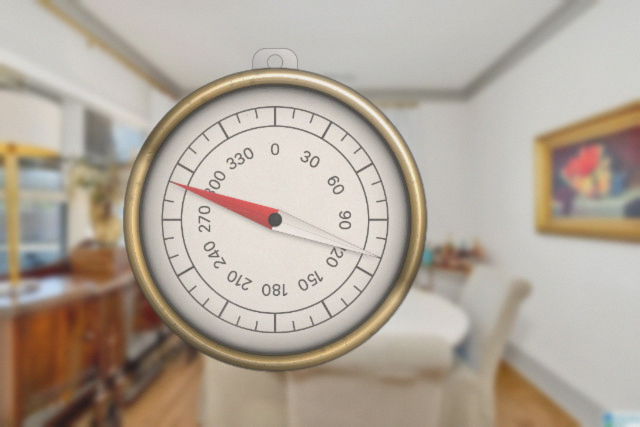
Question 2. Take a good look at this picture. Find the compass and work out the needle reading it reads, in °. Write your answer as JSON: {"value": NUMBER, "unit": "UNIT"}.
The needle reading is {"value": 290, "unit": "°"}
